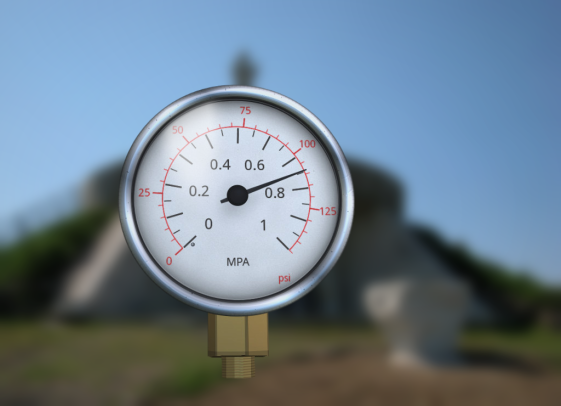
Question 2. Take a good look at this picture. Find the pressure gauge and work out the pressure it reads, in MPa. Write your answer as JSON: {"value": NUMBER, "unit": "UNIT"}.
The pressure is {"value": 0.75, "unit": "MPa"}
